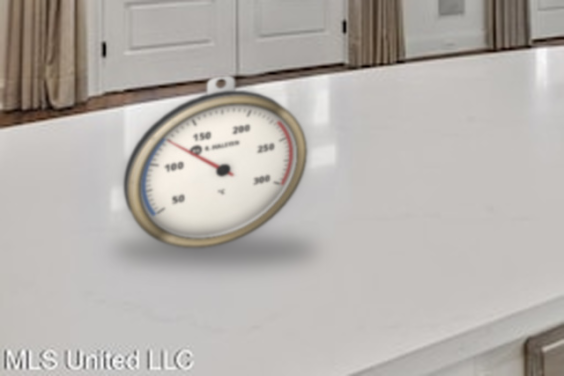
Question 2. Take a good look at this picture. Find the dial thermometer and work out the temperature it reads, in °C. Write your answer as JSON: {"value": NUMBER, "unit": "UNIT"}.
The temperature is {"value": 125, "unit": "°C"}
